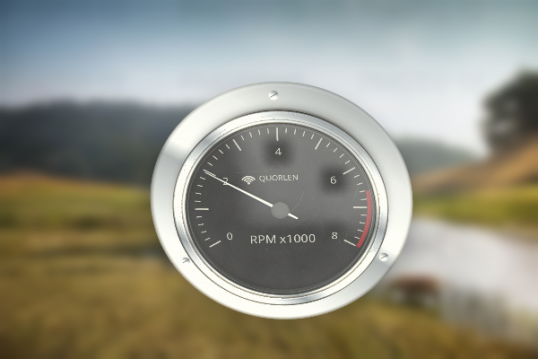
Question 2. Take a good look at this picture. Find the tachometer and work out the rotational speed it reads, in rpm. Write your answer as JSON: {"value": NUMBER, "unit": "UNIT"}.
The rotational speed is {"value": 2000, "unit": "rpm"}
